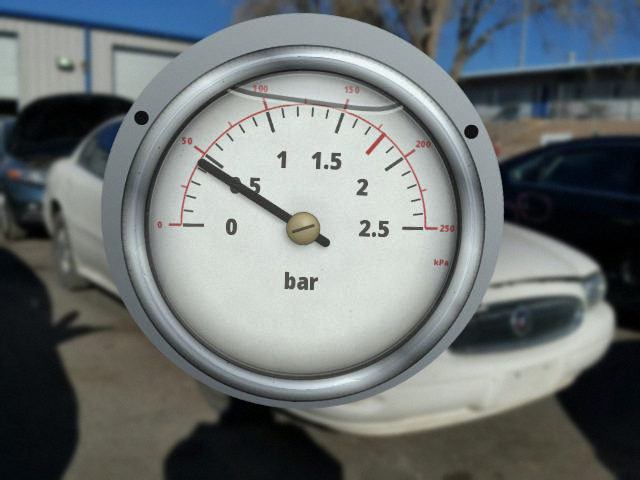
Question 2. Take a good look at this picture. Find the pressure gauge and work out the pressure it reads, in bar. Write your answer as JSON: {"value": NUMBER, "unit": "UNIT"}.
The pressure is {"value": 0.45, "unit": "bar"}
